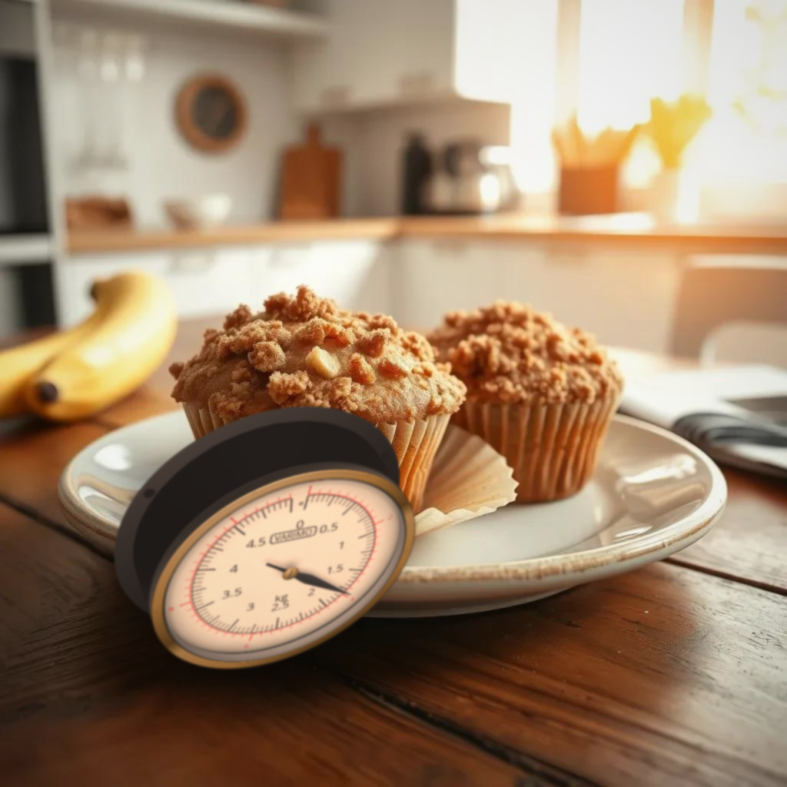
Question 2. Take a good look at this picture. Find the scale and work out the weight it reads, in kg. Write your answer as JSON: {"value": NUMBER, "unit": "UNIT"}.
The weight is {"value": 1.75, "unit": "kg"}
